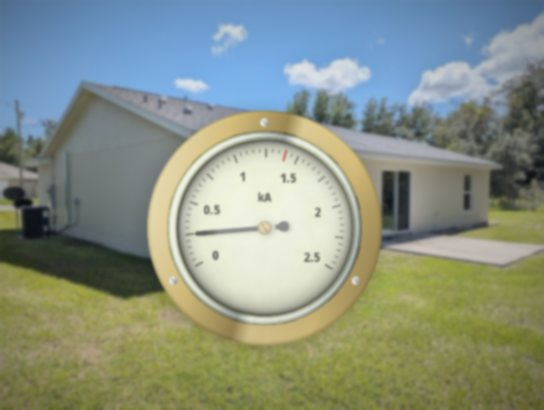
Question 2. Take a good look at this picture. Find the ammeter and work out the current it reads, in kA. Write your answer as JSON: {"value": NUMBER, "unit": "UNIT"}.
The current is {"value": 0.25, "unit": "kA"}
